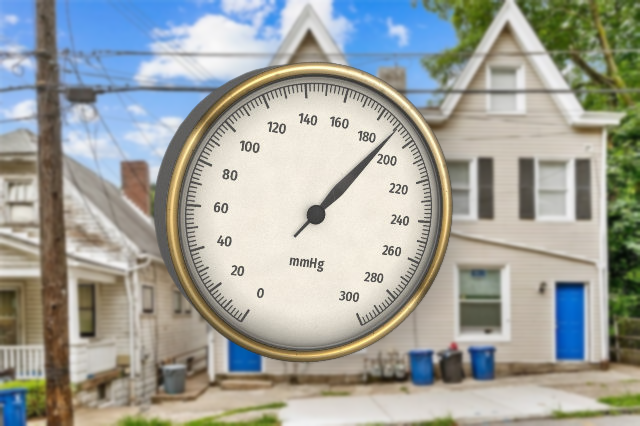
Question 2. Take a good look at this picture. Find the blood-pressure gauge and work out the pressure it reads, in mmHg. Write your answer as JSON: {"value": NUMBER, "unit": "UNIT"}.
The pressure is {"value": 190, "unit": "mmHg"}
